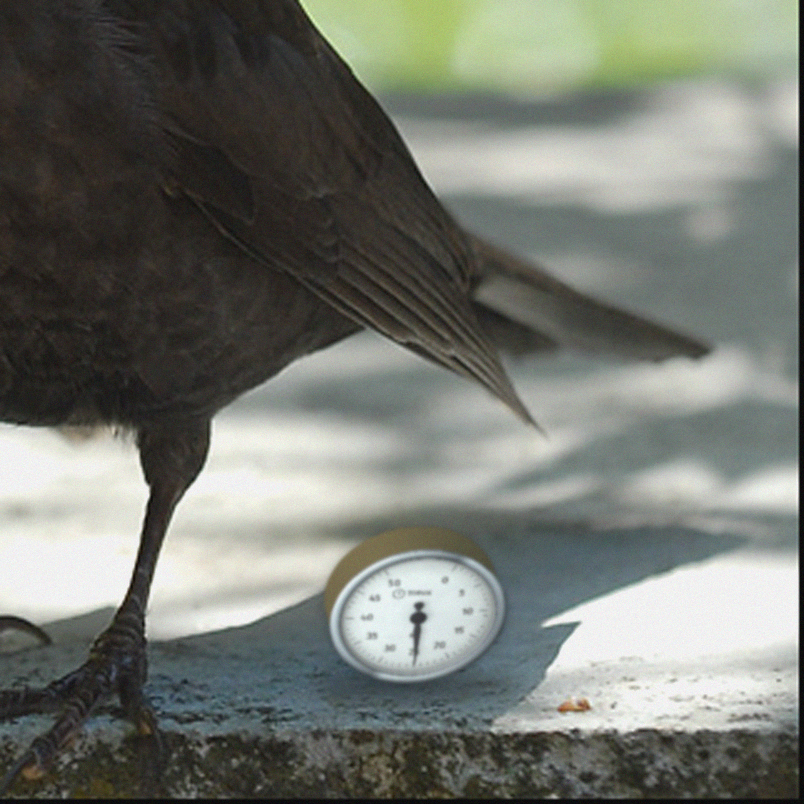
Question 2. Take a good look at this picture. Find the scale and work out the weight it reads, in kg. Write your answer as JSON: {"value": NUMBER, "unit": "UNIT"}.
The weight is {"value": 25, "unit": "kg"}
